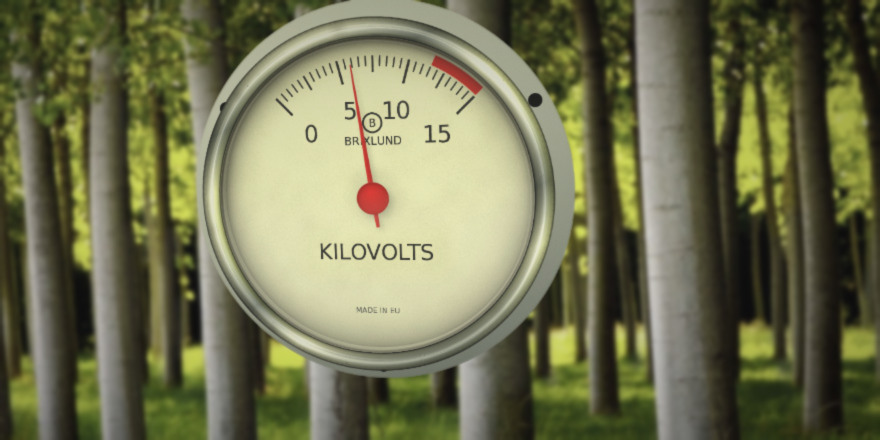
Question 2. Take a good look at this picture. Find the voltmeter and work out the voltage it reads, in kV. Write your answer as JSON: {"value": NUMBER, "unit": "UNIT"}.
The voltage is {"value": 6, "unit": "kV"}
